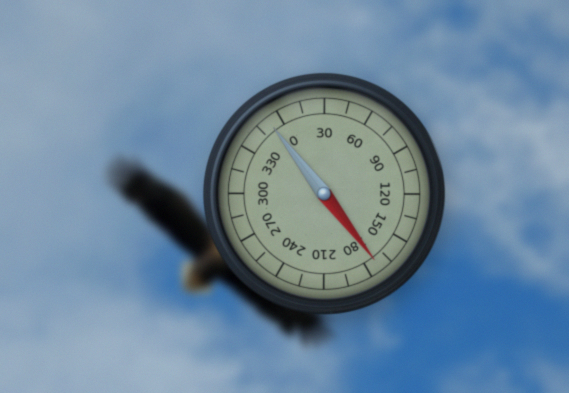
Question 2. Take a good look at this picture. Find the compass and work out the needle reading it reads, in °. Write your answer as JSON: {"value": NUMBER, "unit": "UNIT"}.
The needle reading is {"value": 172.5, "unit": "°"}
